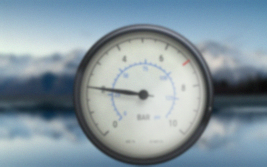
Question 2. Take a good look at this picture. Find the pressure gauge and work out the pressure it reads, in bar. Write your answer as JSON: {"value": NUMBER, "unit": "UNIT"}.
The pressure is {"value": 2, "unit": "bar"}
